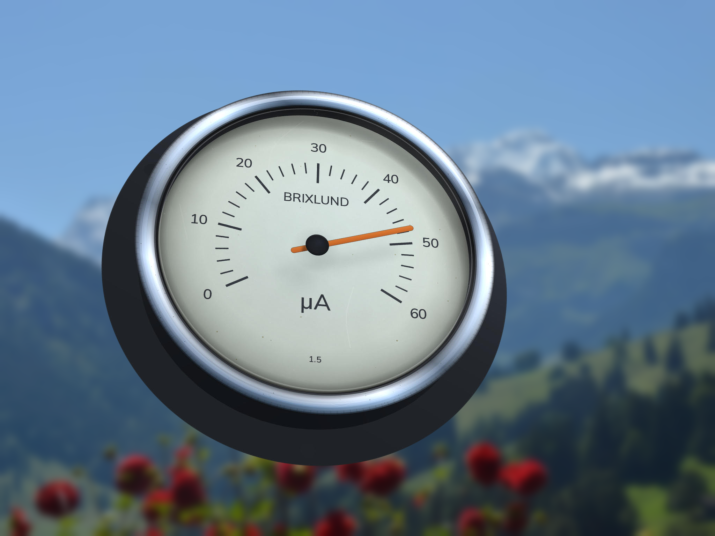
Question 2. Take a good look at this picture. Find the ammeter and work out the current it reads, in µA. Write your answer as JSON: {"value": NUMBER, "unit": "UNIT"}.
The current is {"value": 48, "unit": "µA"}
